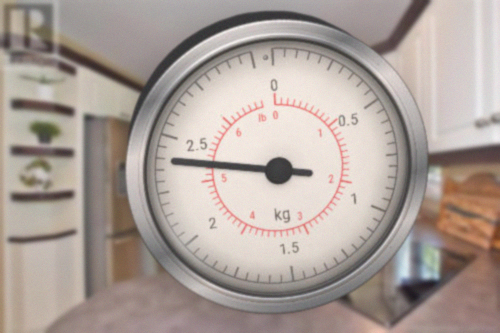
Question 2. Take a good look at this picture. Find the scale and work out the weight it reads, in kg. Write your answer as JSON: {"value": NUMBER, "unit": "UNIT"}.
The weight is {"value": 2.4, "unit": "kg"}
